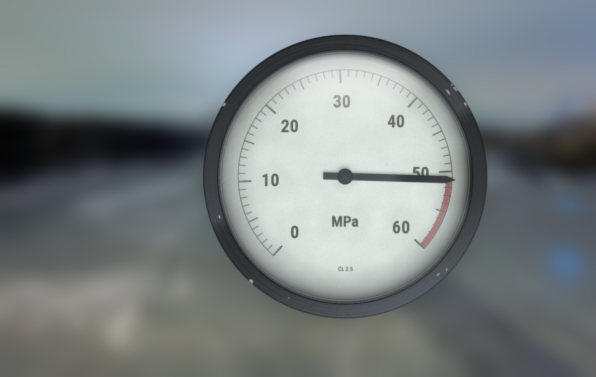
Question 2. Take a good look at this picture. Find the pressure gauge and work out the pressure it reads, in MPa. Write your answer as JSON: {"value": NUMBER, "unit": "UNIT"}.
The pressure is {"value": 51, "unit": "MPa"}
